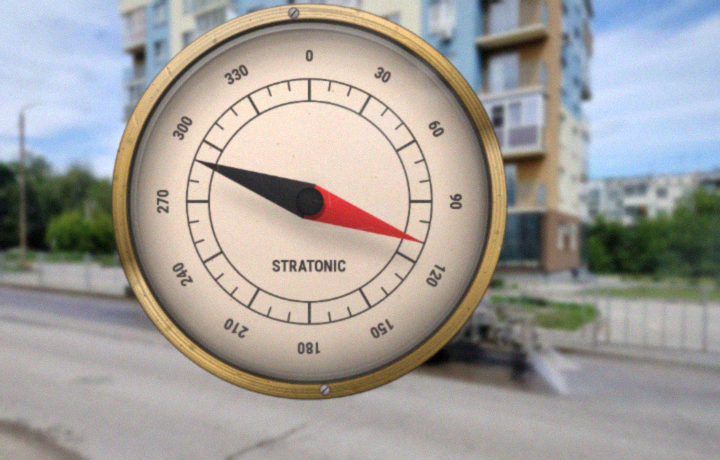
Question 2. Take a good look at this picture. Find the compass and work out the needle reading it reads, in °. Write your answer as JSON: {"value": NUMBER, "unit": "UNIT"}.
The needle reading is {"value": 110, "unit": "°"}
